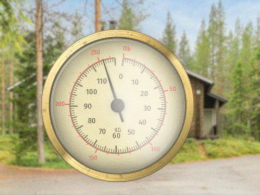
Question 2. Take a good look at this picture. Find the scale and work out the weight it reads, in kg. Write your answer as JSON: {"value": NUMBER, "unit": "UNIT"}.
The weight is {"value": 115, "unit": "kg"}
